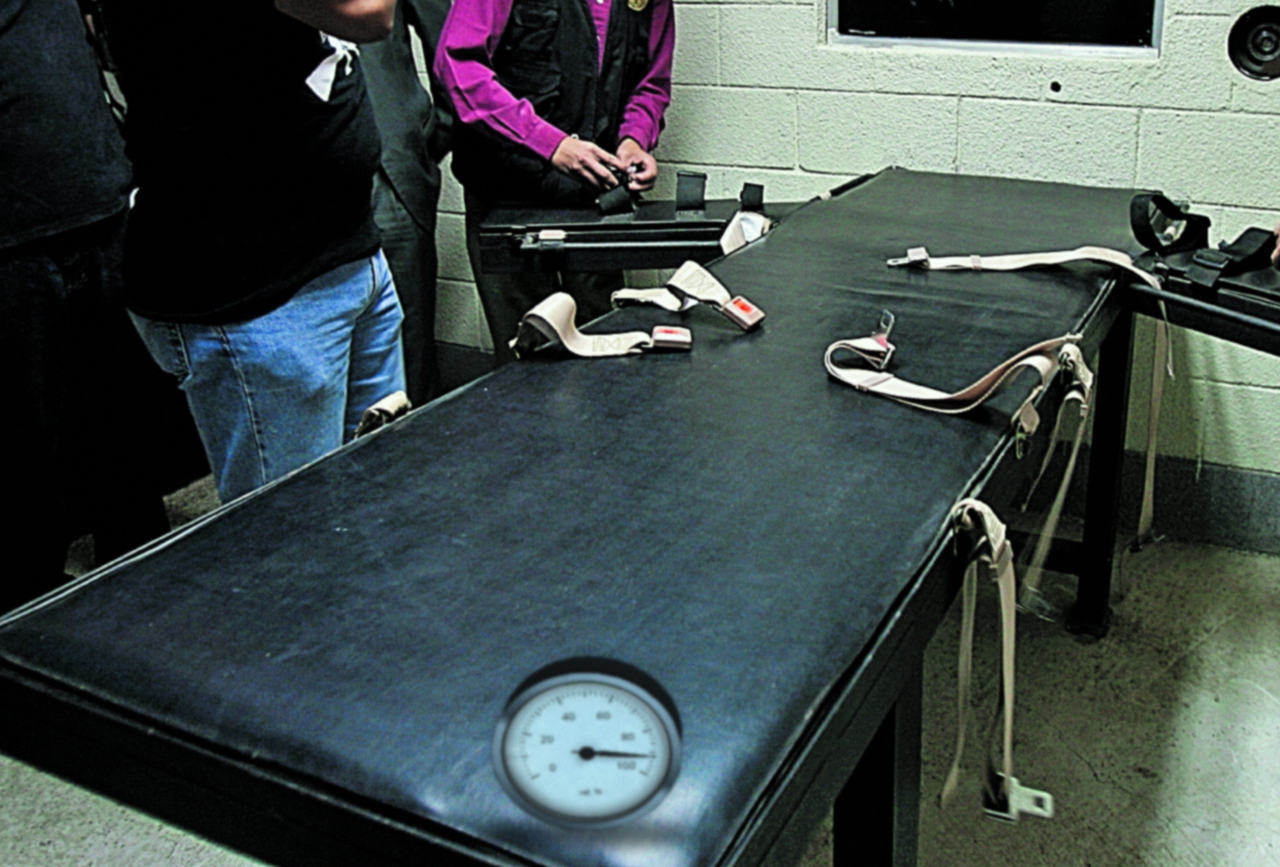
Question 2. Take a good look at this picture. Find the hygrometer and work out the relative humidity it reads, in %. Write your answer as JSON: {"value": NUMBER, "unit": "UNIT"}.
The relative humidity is {"value": 90, "unit": "%"}
